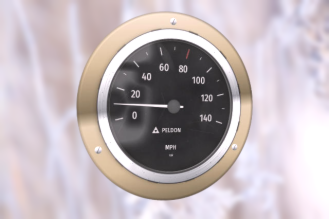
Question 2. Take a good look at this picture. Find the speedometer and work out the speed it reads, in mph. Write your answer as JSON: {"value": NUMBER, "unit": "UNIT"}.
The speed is {"value": 10, "unit": "mph"}
